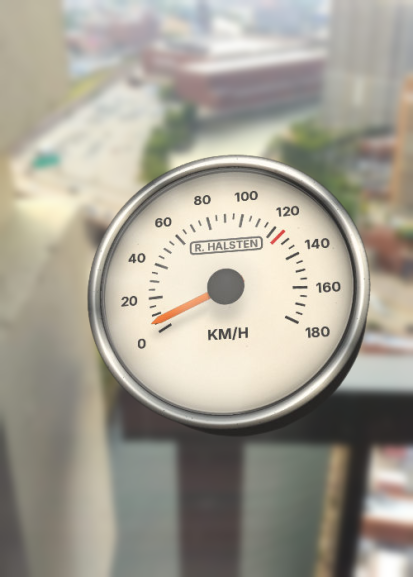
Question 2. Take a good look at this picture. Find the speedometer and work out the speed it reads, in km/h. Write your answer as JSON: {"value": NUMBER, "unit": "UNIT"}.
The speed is {"value": 5, "unit": "km/h"}
